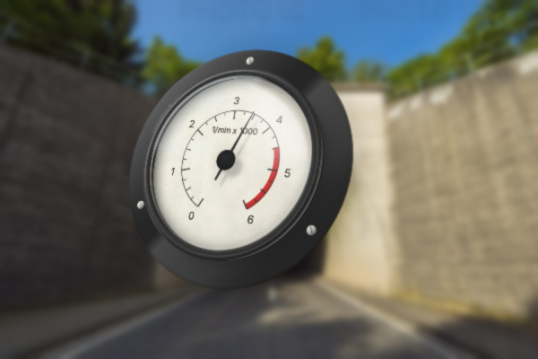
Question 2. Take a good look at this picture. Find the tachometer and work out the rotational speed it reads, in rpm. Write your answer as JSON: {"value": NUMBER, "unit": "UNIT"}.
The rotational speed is {"value": 3500, "unit": "rpm"}
